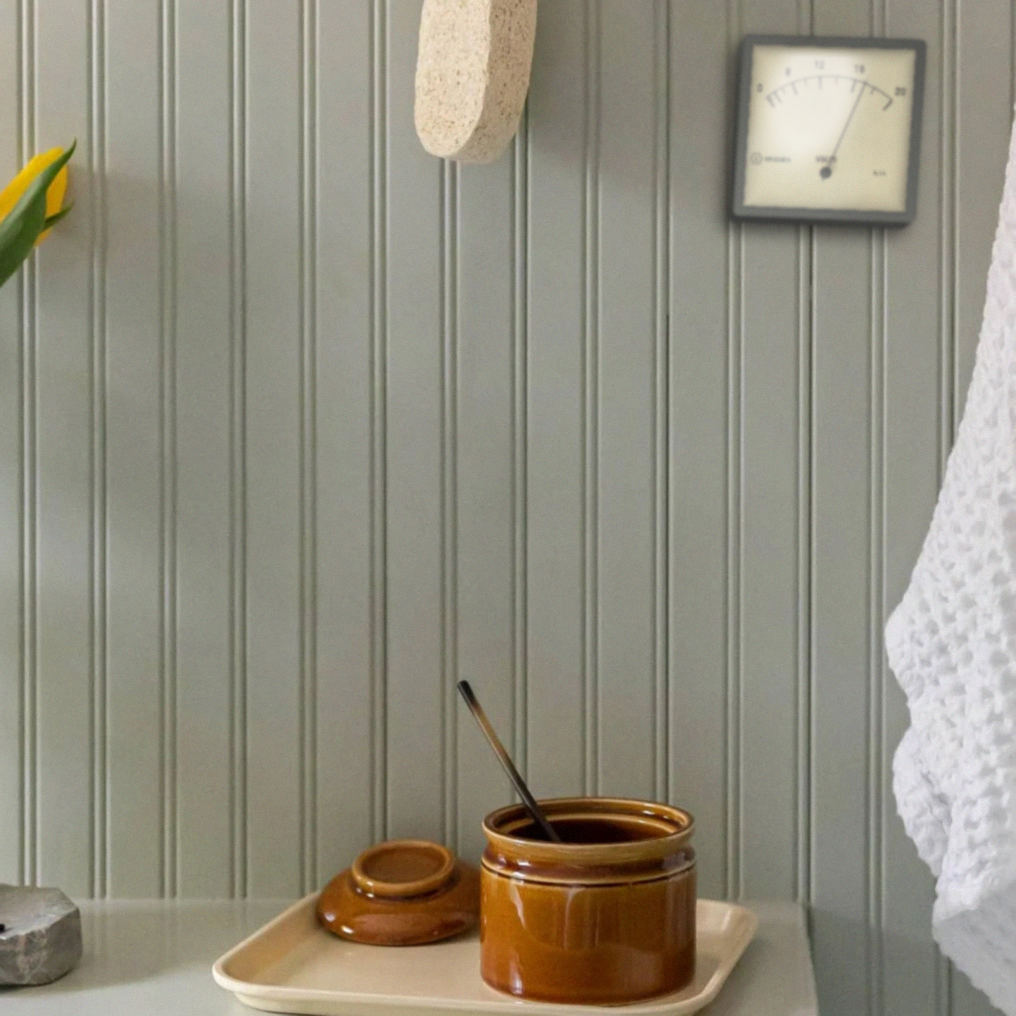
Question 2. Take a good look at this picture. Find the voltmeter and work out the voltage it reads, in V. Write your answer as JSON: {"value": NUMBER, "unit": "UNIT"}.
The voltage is {"value": 17, "unit": "V"}
